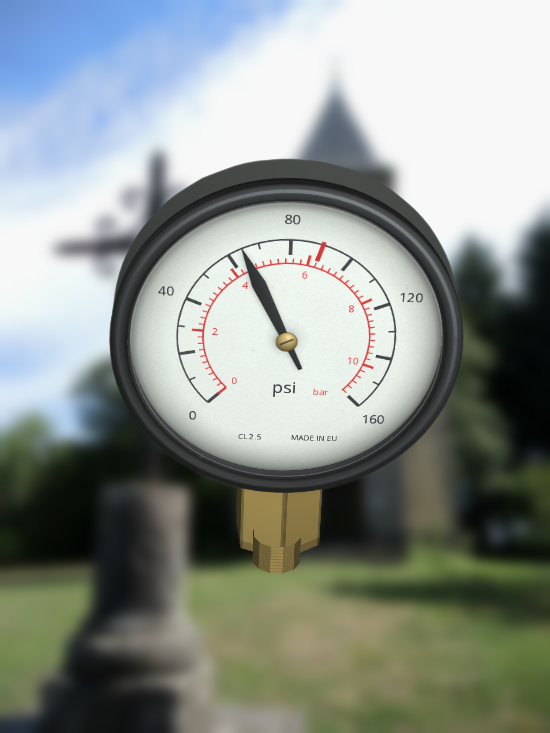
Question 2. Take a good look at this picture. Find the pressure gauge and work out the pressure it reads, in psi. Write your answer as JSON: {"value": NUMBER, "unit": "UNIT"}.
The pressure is {"value": 65, "unit": "psi"}
